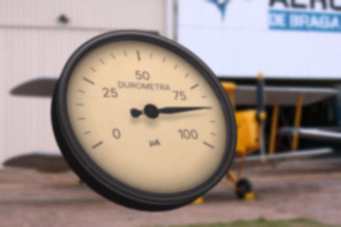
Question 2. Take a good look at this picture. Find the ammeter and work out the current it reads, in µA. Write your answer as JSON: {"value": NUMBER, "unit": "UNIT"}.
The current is {"value": 85, "unit": "µA"}
